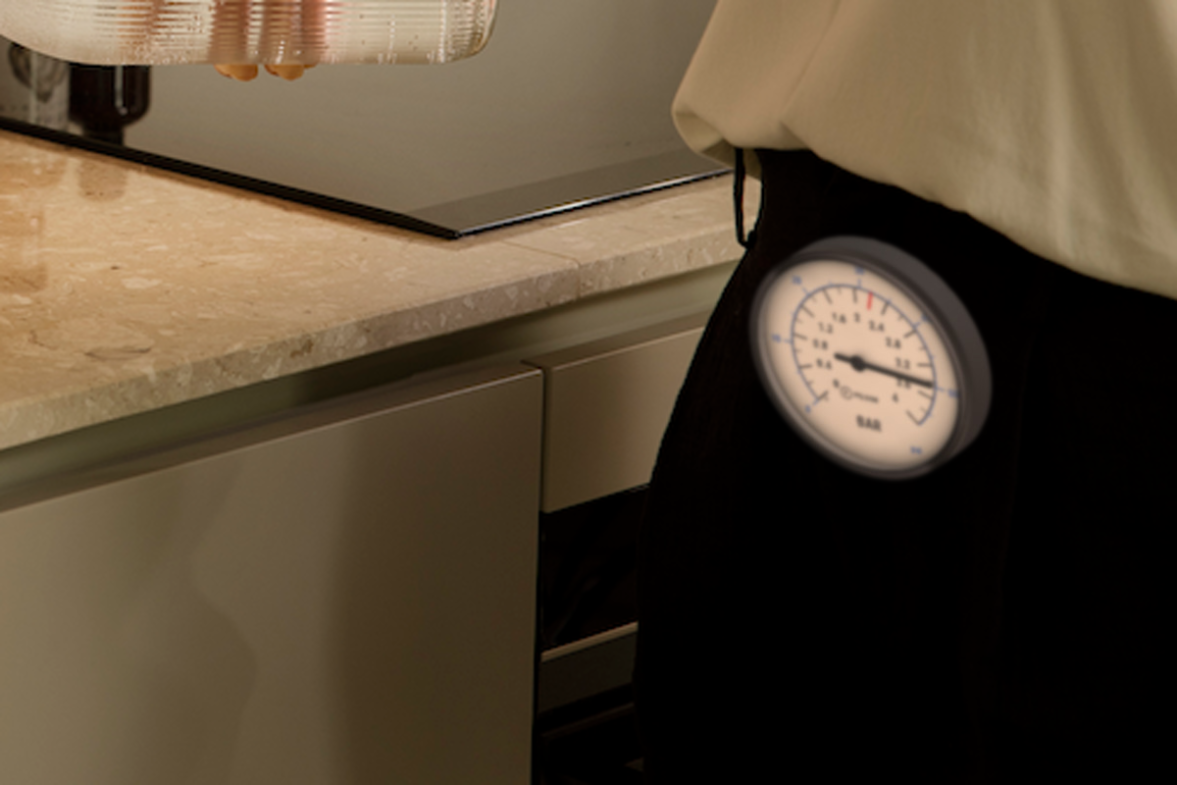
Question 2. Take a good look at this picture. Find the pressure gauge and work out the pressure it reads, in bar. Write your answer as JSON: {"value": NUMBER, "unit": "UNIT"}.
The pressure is {"value": 3.4, "unit": "bar"}
